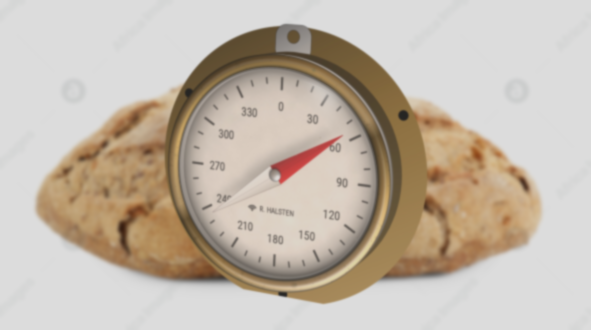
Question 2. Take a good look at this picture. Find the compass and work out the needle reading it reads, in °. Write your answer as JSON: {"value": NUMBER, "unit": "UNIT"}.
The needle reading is {"value": 55, "unit": "°"}
